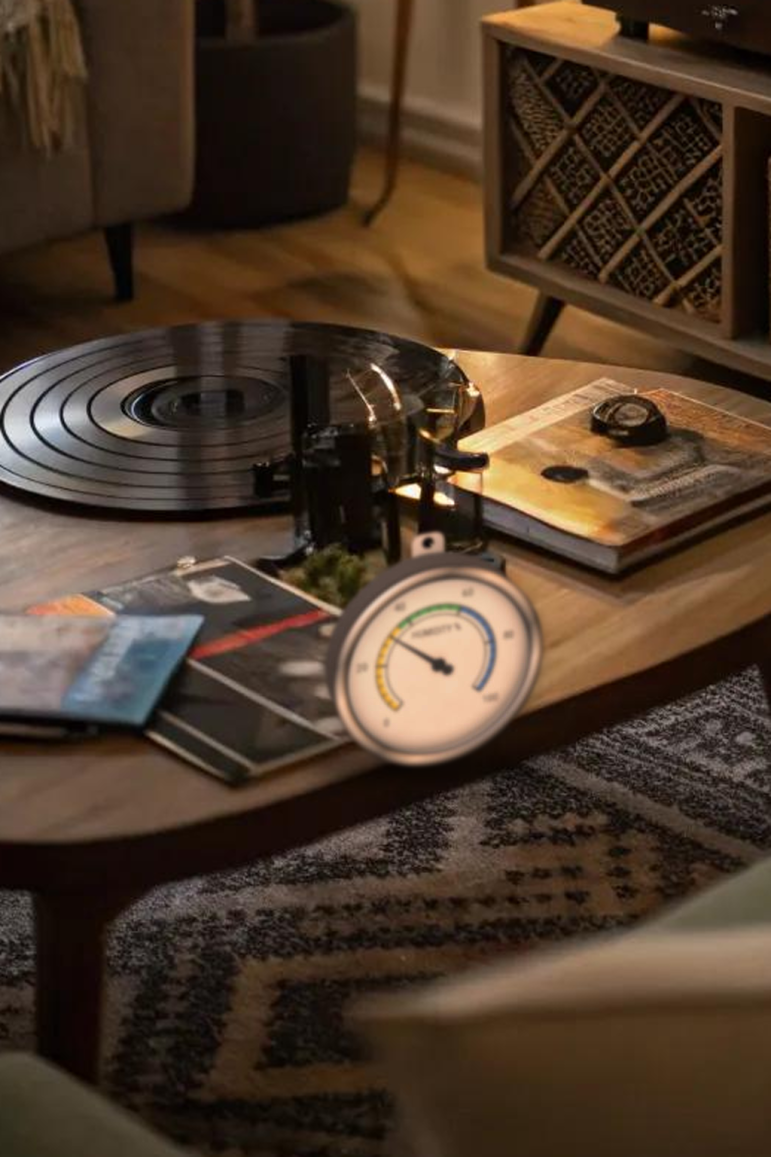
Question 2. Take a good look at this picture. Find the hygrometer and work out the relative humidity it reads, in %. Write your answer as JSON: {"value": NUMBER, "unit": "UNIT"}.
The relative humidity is {"value": 32, "unit": "%"}
